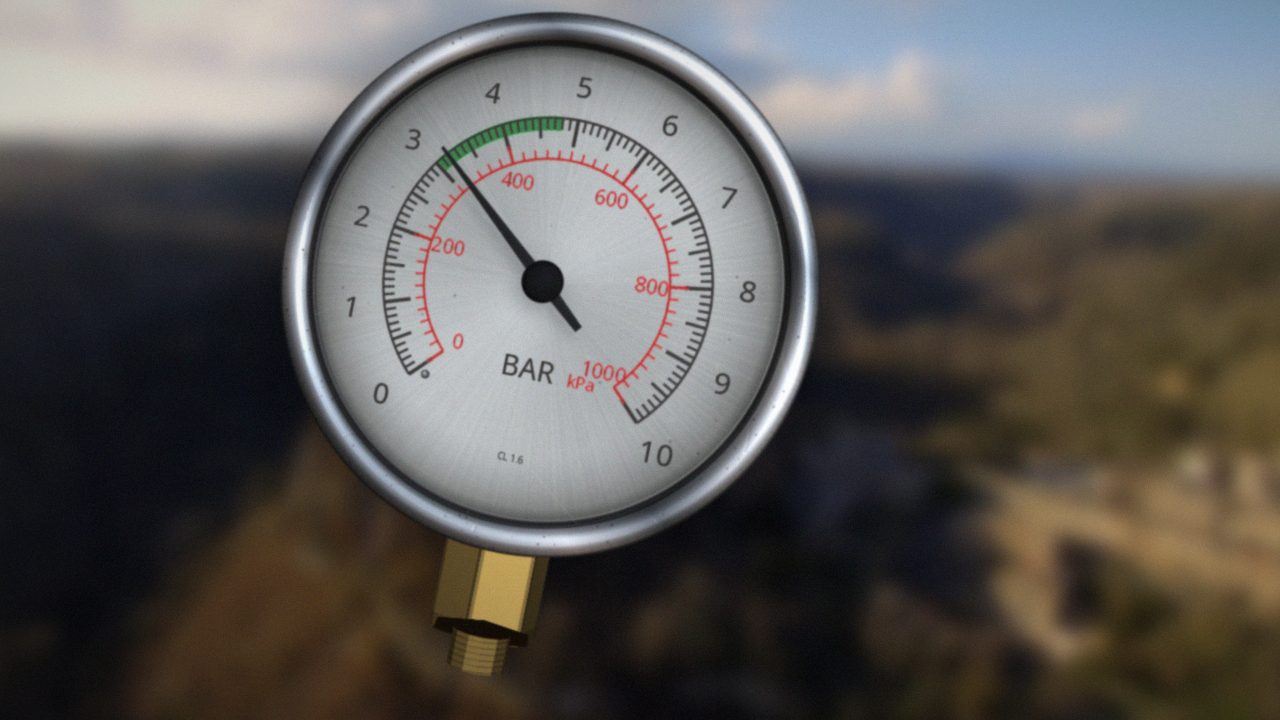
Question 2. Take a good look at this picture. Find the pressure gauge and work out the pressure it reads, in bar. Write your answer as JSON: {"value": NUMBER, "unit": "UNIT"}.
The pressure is {"value": 3.2, "unit": "bar"}
